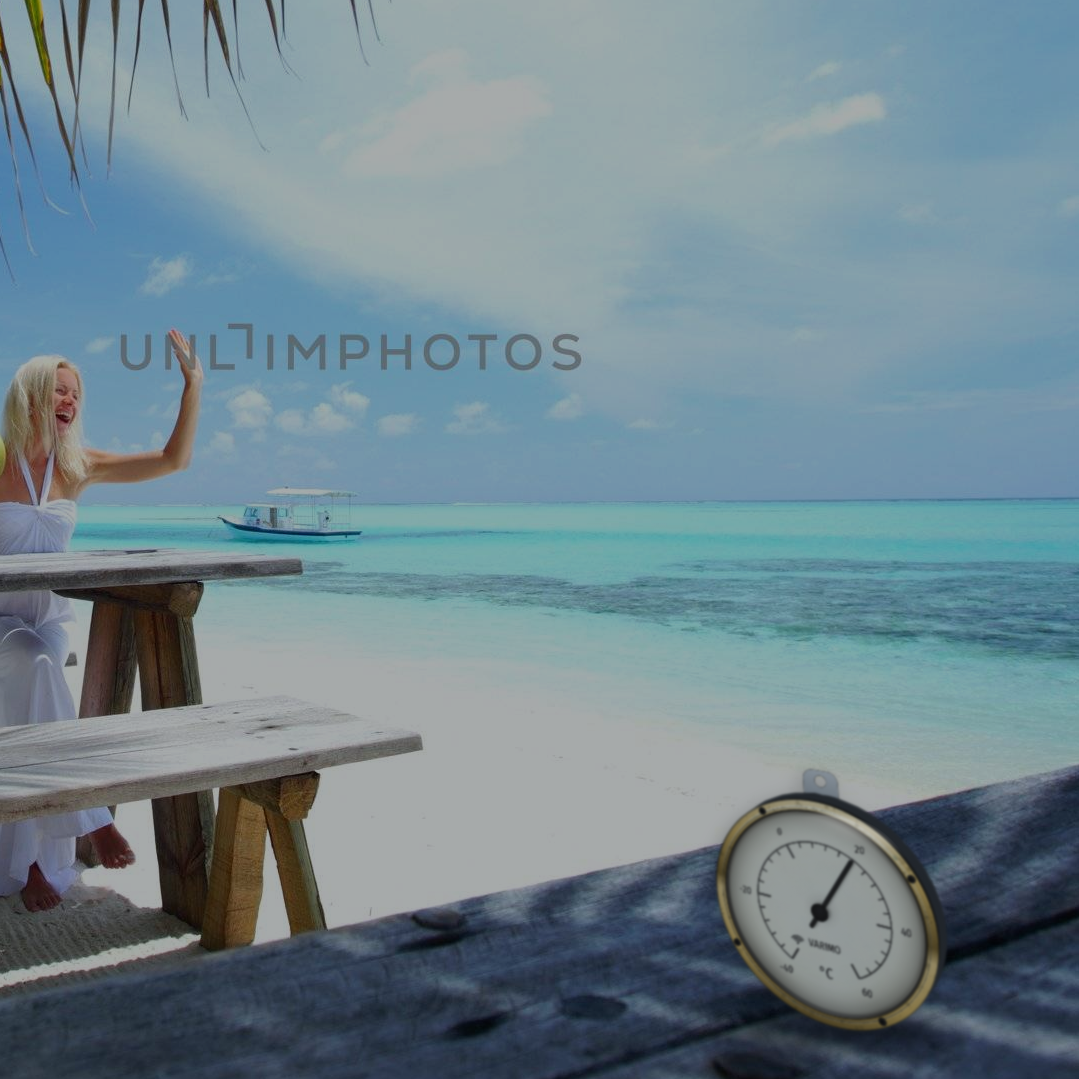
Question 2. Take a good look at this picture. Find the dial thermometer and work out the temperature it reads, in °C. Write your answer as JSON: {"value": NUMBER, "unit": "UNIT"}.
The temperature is {"value": 20, "unit": "°C"}
